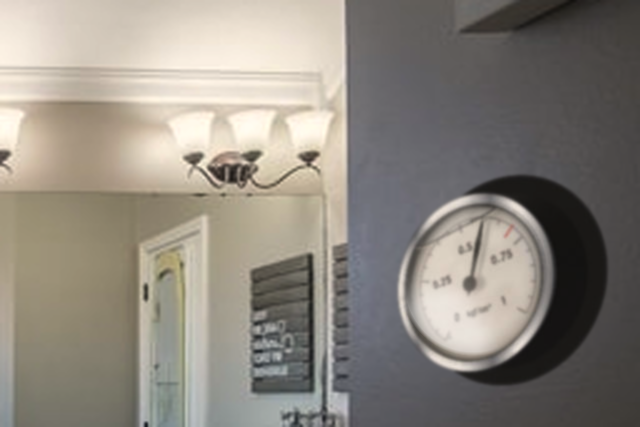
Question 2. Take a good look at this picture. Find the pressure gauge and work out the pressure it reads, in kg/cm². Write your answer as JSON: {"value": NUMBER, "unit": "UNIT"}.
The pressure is {"value": 0.6, "unit": "kg/cm²"}
